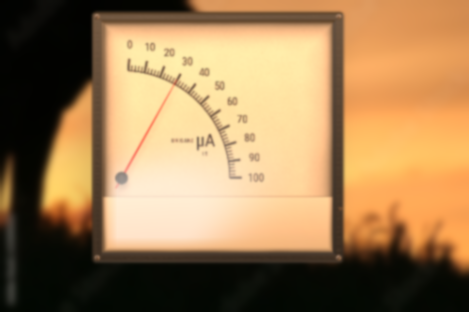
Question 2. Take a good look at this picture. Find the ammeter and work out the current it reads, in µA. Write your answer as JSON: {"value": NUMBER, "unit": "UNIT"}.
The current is {"value": 30, "unit": "µA"}
